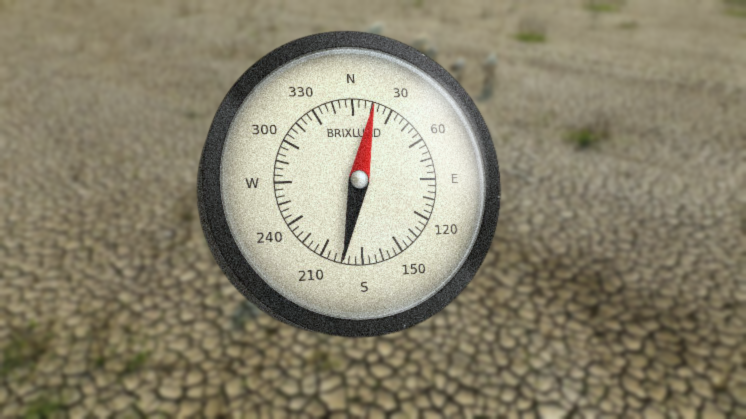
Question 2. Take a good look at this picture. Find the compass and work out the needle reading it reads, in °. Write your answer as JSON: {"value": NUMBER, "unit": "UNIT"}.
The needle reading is {"value": 15, "unit": "°"}
